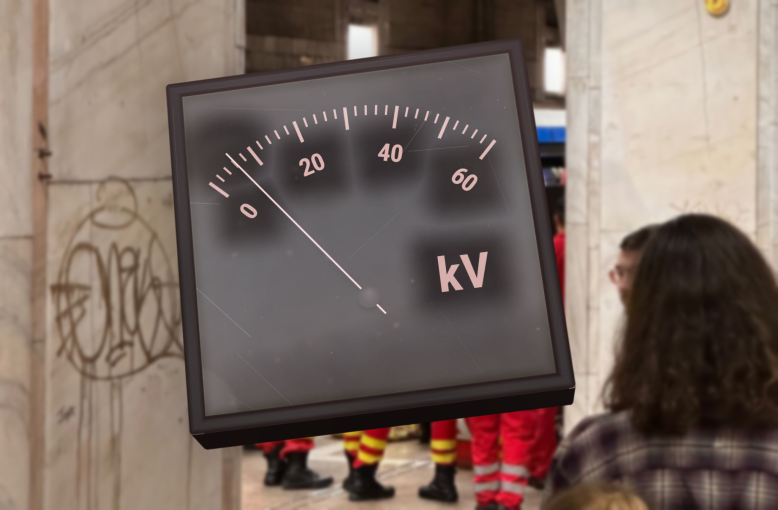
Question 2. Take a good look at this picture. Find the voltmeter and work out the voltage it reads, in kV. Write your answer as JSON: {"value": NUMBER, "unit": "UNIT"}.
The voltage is {"value": 6, "unit": "kV"}
